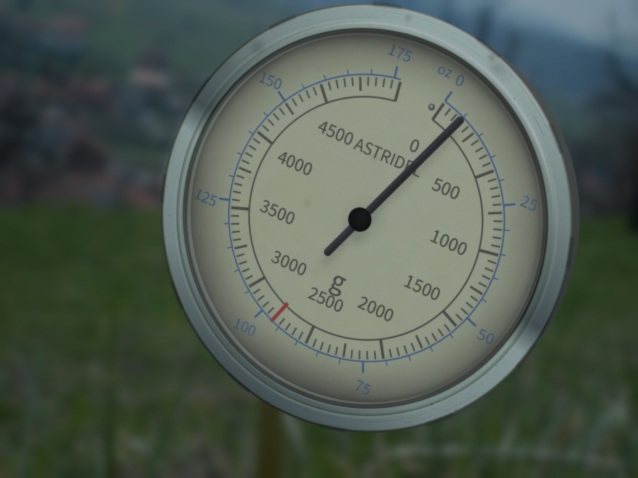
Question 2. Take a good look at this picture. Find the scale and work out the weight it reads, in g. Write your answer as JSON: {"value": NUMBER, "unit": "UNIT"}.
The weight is {"value": 150, "unit": "g"}
